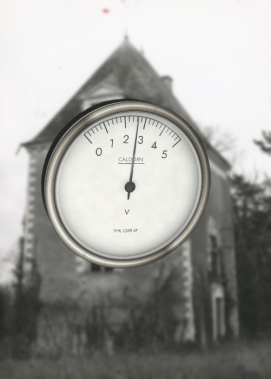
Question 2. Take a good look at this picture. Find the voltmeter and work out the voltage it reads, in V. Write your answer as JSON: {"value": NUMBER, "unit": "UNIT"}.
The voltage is {"value": 2.6, "unit": "V"}
